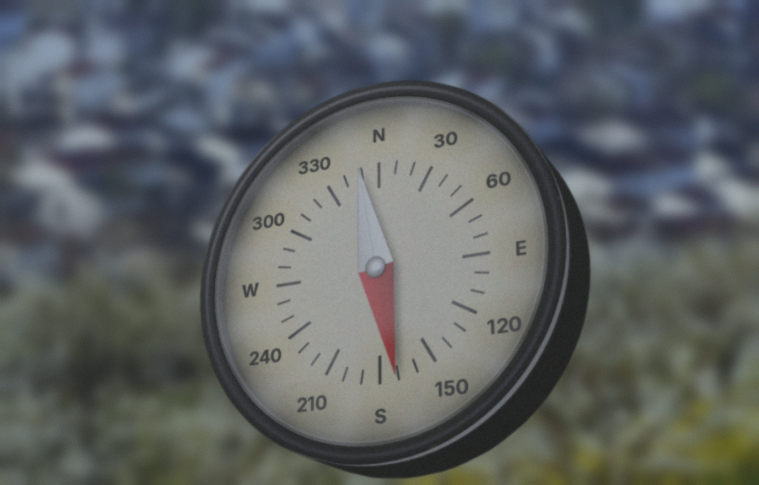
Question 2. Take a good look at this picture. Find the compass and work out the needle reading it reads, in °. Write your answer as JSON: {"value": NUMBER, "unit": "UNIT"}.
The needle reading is {"value": 170, "unit": "°"}
